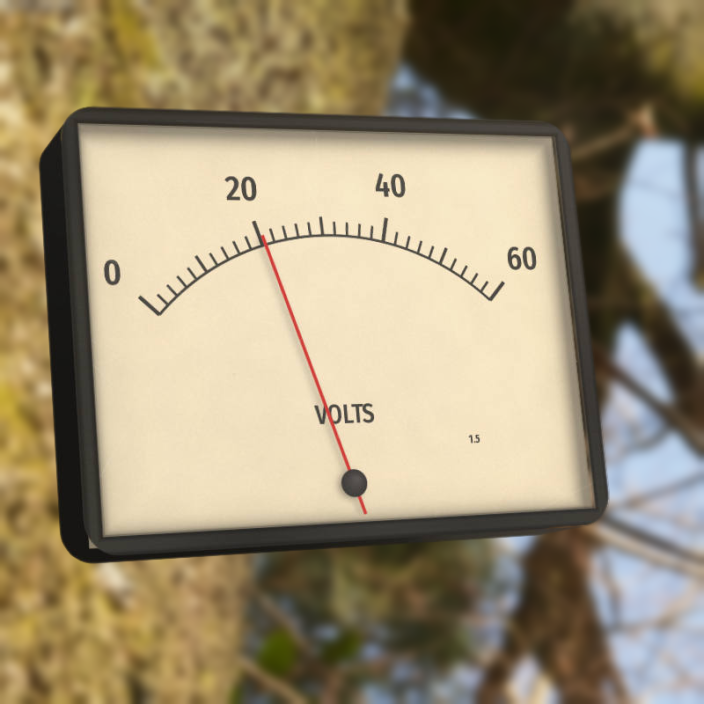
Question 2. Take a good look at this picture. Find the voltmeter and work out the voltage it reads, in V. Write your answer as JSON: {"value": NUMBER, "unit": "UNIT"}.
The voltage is {"value": 20, "unit": "V"}
